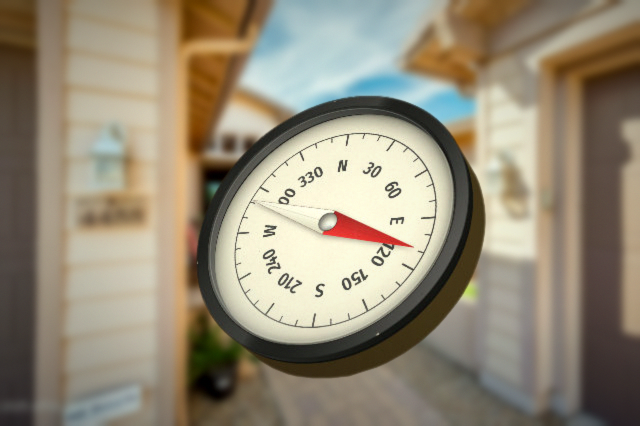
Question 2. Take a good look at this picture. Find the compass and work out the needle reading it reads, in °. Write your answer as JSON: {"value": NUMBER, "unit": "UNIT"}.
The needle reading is {"value": 110, "unit": "°"}
